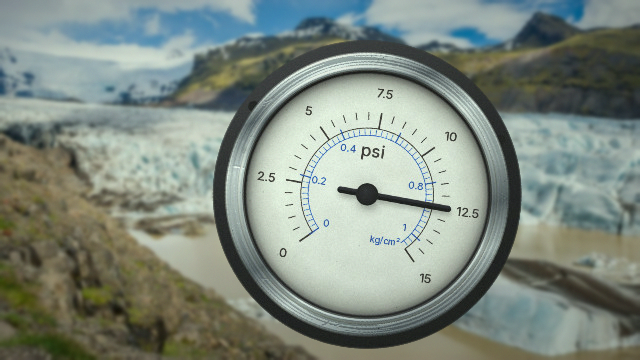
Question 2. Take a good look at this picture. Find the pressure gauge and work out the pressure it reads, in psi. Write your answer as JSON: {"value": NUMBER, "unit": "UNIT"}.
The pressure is {"value": 12.5, "unit": "psi"}
